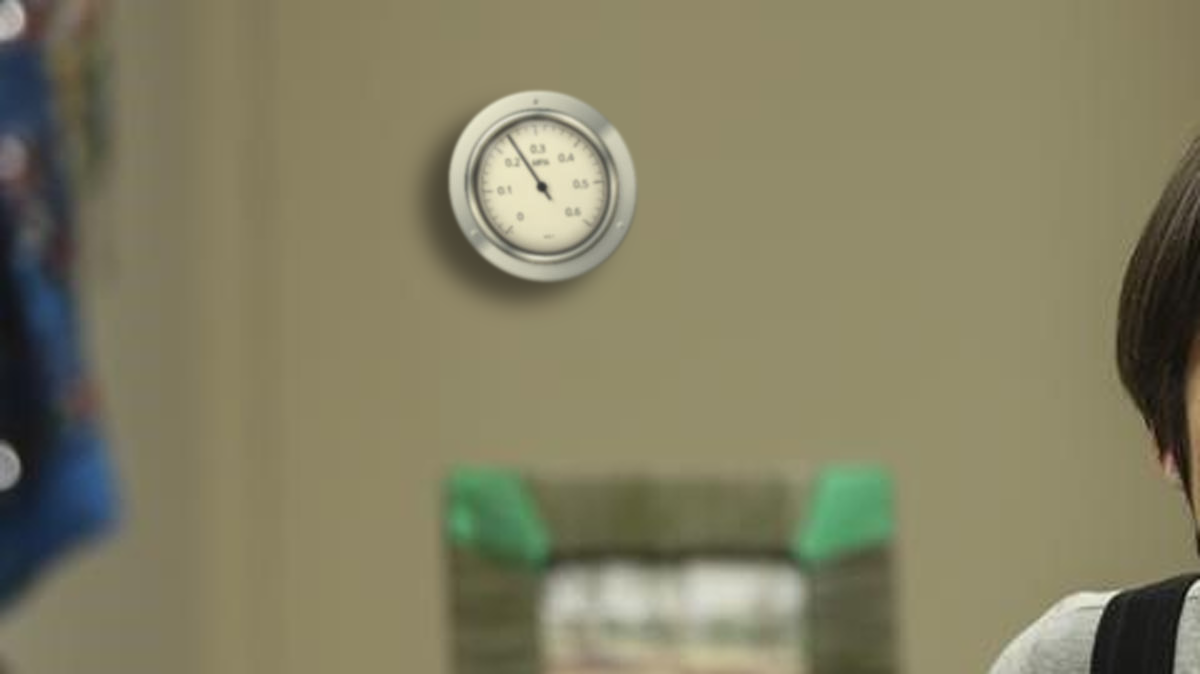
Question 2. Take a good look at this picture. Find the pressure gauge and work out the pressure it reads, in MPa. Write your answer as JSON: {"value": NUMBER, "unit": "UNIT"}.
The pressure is {"value": 0.24, "unit": "MPa"}
